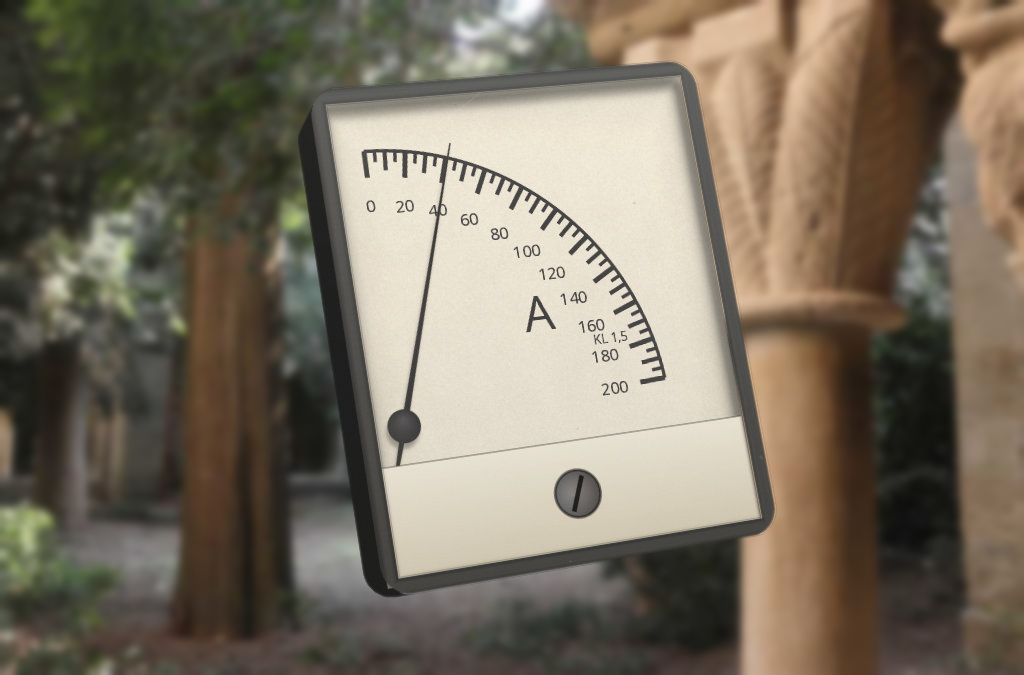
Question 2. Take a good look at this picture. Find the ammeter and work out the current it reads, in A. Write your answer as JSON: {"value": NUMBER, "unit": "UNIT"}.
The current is {"value": 40, "unit": "A"}
